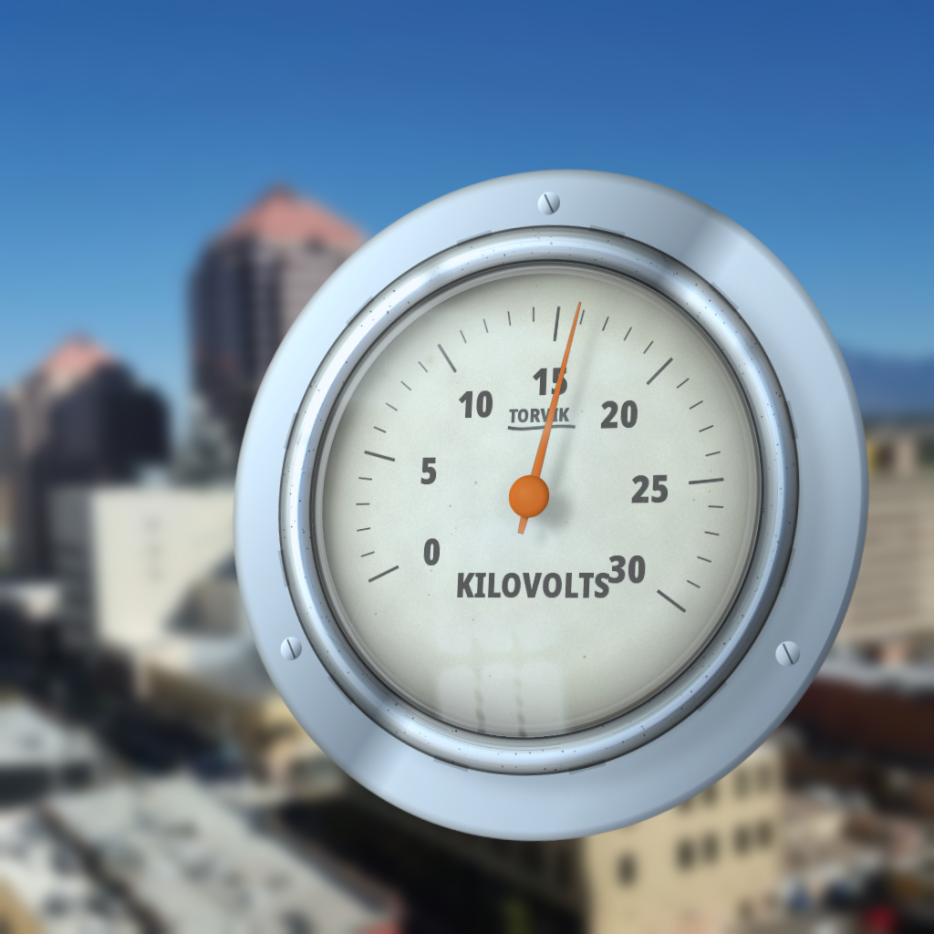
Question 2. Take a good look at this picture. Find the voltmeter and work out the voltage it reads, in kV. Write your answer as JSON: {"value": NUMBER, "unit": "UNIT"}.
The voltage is {"value": 16, "unit": "kV"}
